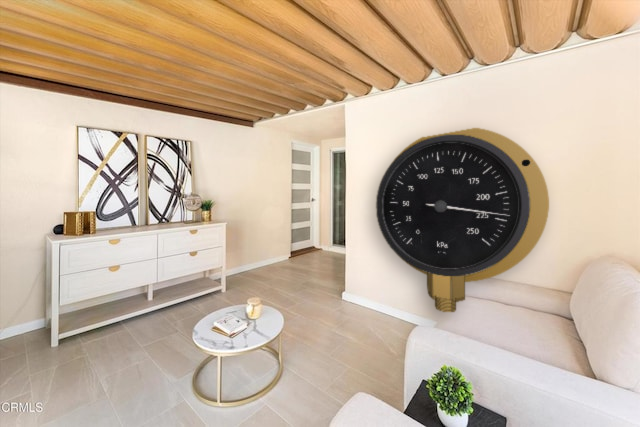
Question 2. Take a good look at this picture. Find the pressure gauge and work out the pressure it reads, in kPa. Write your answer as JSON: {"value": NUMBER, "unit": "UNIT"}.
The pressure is {"value": 220, "unit": "kPa"}
